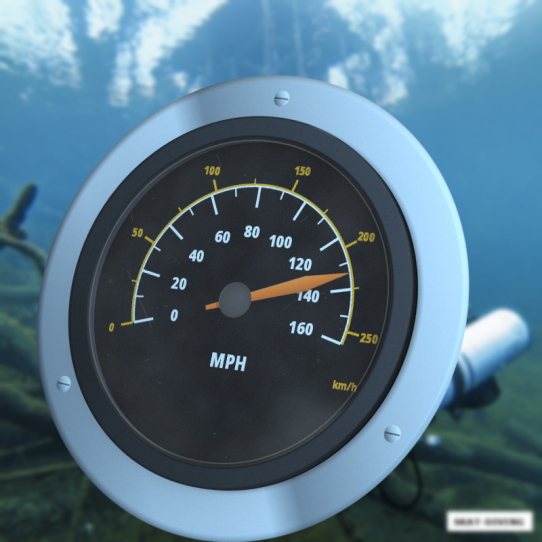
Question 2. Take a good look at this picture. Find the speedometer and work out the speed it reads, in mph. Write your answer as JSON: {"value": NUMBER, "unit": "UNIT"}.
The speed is {"value": 135, "unit": "mph"}
